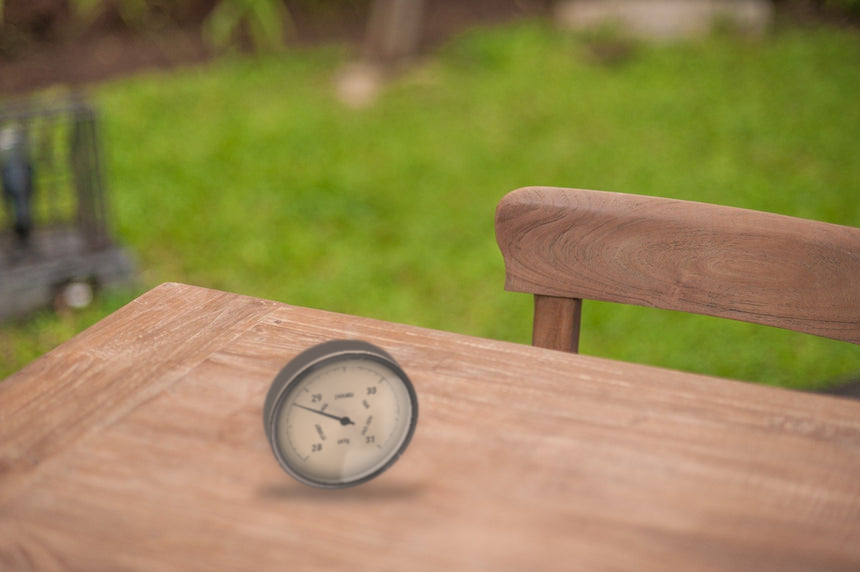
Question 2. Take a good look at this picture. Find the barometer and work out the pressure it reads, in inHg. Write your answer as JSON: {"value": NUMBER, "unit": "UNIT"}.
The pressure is {"value": 28.8, "unit": "inHg"}
